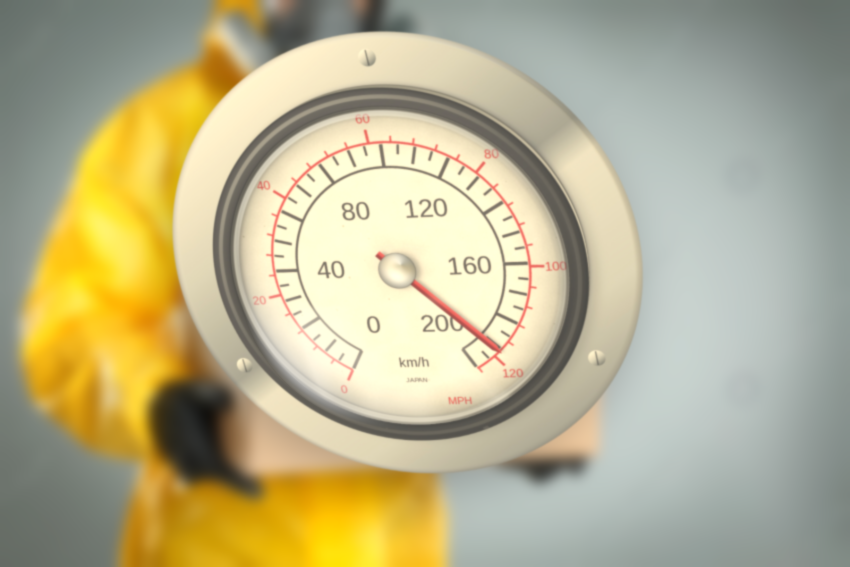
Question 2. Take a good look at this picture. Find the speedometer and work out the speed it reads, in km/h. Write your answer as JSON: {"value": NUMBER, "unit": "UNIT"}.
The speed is {"value": 190, "unit": "km/h"}
